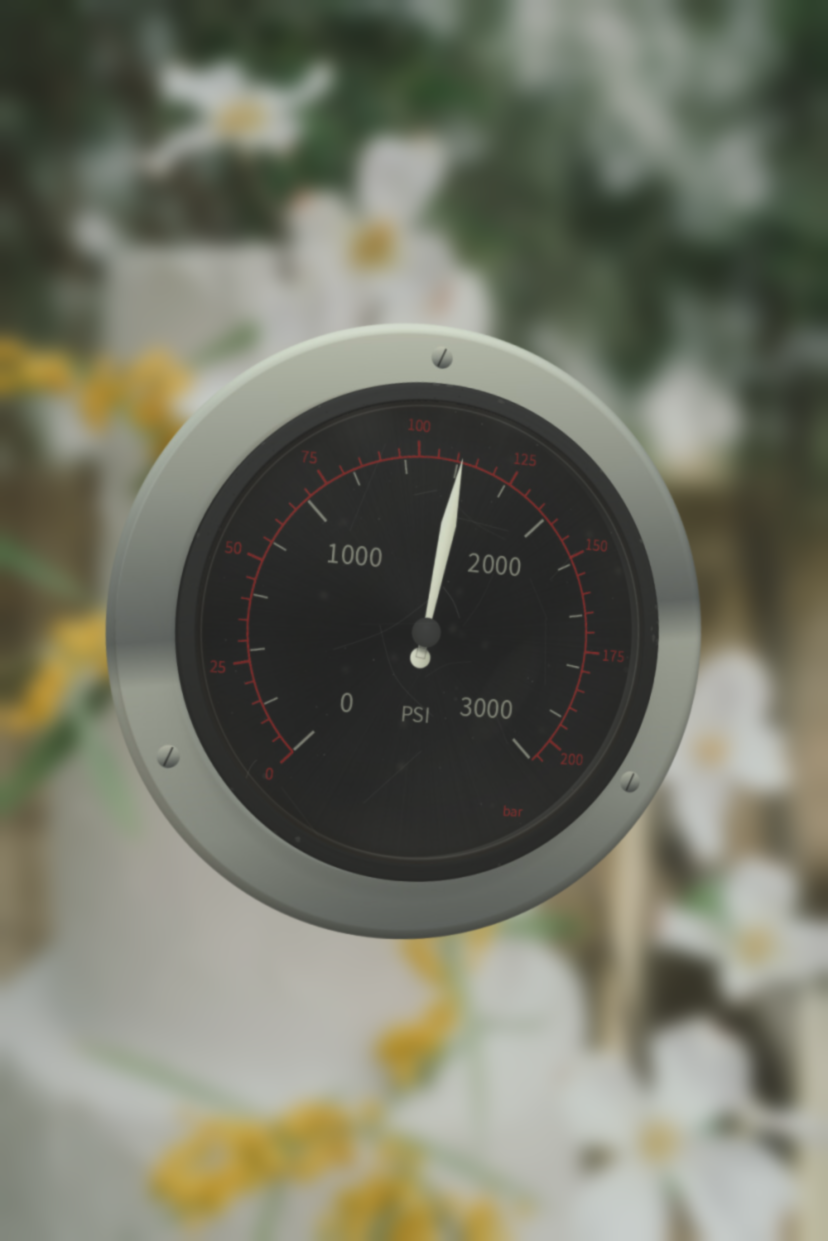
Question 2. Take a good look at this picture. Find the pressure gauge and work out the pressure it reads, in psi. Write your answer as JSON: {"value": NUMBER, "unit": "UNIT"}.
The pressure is {"value": 1600, "unit": "psi"}
